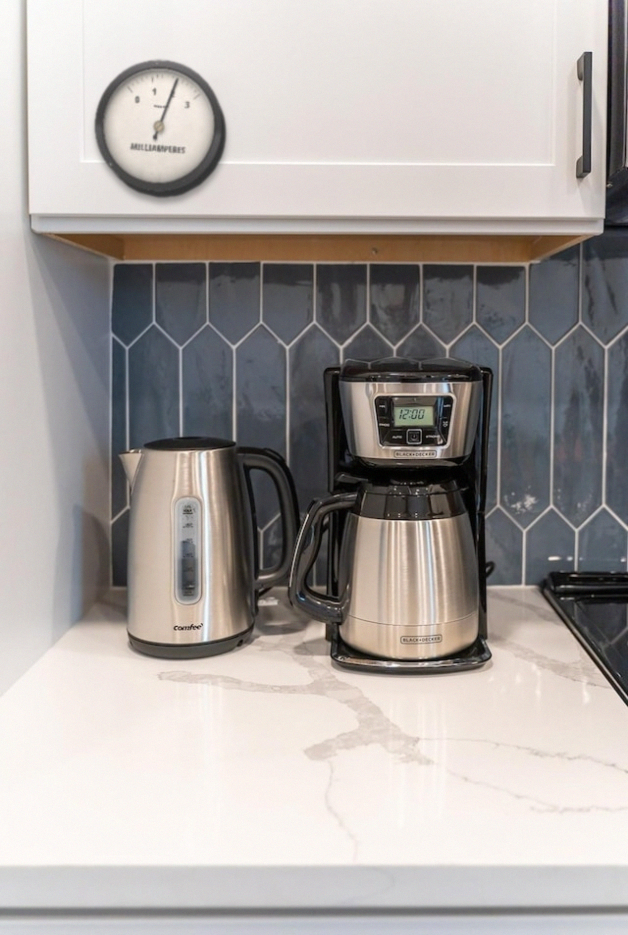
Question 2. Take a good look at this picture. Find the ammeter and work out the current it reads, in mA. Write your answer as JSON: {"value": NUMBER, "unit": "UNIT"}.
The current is {"value": 2, "unit": "mA"}
